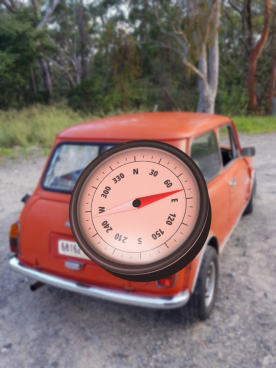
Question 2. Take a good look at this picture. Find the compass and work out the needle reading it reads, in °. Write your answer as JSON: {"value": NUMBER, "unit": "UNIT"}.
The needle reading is {"value": 80, "unit": "°"}
